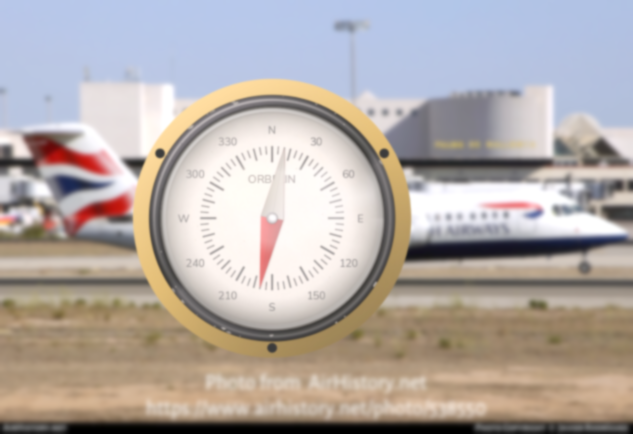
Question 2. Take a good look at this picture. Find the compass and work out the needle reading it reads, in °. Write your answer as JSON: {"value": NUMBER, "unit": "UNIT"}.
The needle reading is {"value": 190, "unit": "°"}
